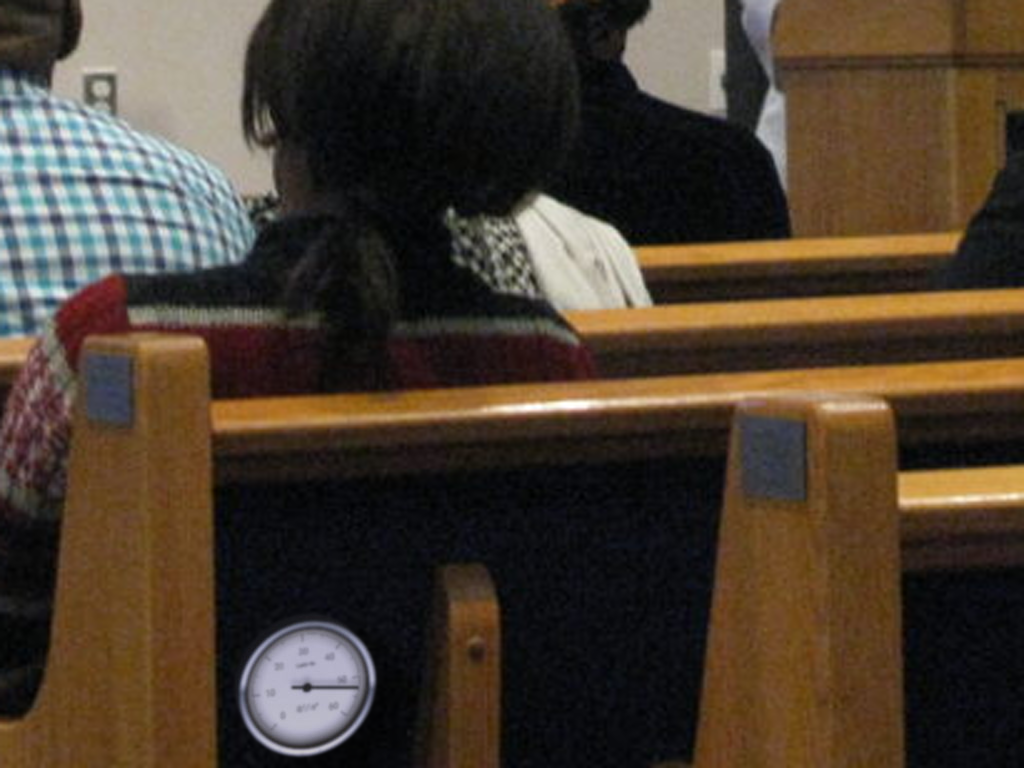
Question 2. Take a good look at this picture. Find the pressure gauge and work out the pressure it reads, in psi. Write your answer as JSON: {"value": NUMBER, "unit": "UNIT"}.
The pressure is {"value": 52.5, "unit": "psi"}
